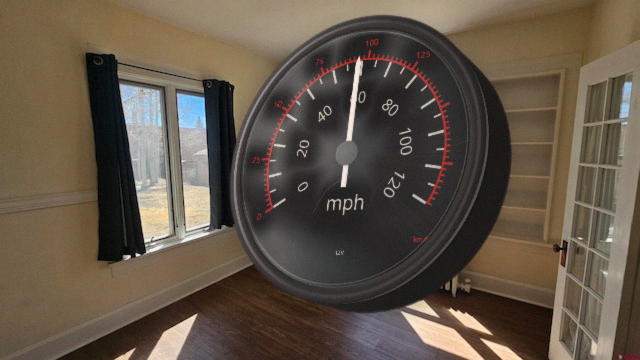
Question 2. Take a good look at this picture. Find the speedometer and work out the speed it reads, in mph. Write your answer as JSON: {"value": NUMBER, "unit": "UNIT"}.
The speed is {"value": 60, "unit": "mph"}
